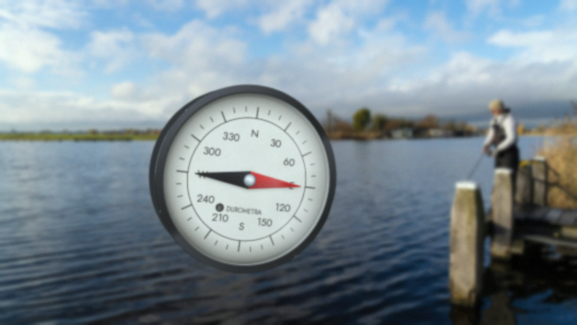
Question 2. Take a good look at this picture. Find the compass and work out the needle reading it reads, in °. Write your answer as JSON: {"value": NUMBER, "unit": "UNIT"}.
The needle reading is {"value": 90, "unit": "°"}
